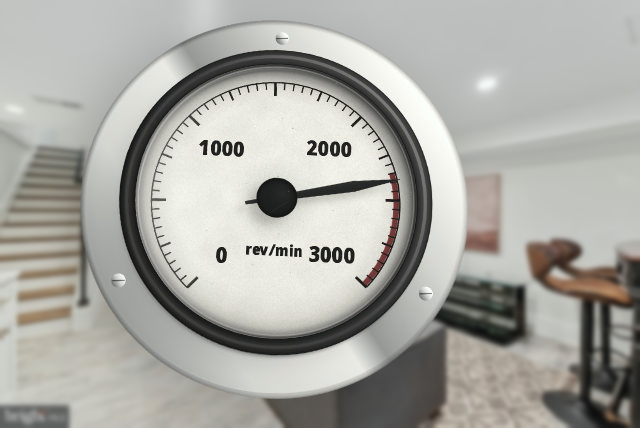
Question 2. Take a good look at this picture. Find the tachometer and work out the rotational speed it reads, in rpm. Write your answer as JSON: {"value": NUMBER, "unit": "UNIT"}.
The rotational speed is {"value": 2400, "unit": "rpm"}
